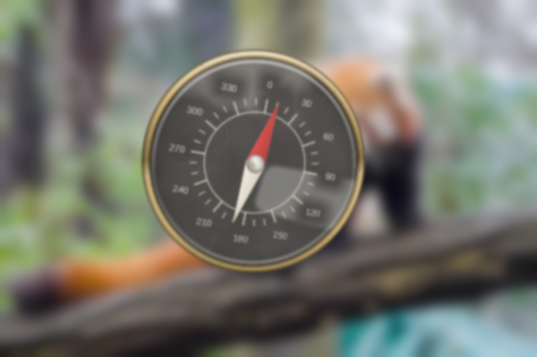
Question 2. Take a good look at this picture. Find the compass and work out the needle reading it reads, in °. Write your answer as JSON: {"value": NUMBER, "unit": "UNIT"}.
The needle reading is {"value": 10, "unit": "°"}
